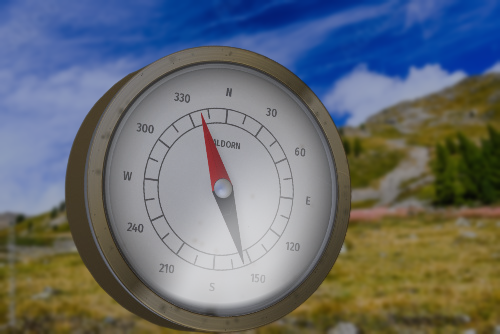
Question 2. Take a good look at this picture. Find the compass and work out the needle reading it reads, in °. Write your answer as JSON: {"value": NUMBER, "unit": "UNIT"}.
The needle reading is {"value": 337.5, "unit": "°"}
